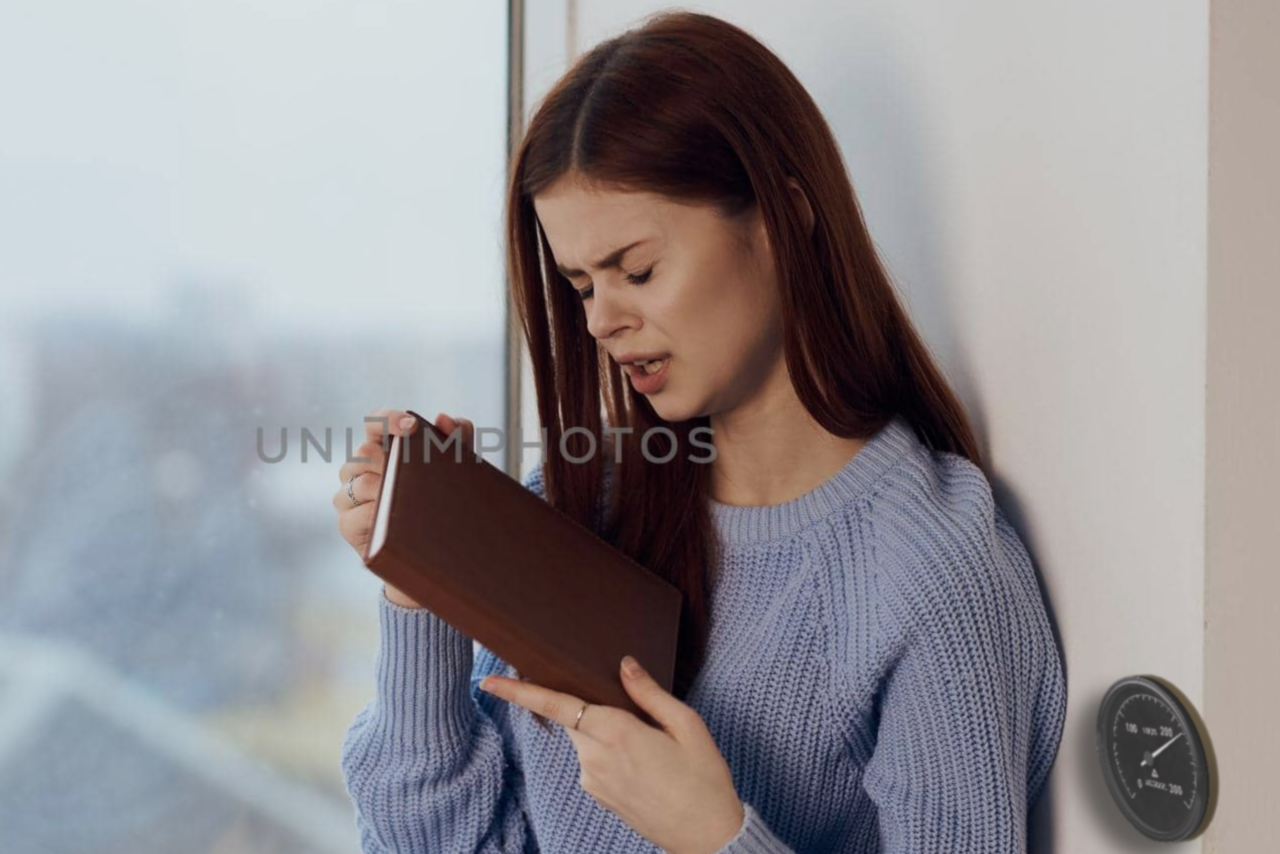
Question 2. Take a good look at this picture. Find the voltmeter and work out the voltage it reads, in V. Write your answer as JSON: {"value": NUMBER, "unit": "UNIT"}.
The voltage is {"value": 220, "unit": "V"}
